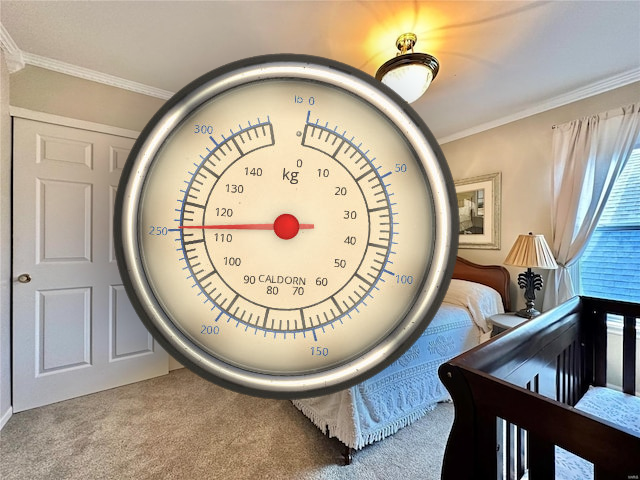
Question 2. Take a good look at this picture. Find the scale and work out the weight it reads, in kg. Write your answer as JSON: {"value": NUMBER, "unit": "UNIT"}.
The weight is {"value": 114, "unit": "kg"}
